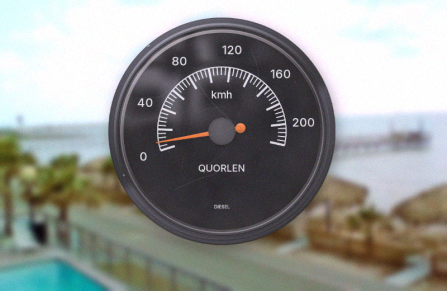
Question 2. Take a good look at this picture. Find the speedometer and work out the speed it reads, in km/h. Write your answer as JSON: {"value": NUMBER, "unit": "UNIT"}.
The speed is {"value": 8, "unit": "km/h"}
